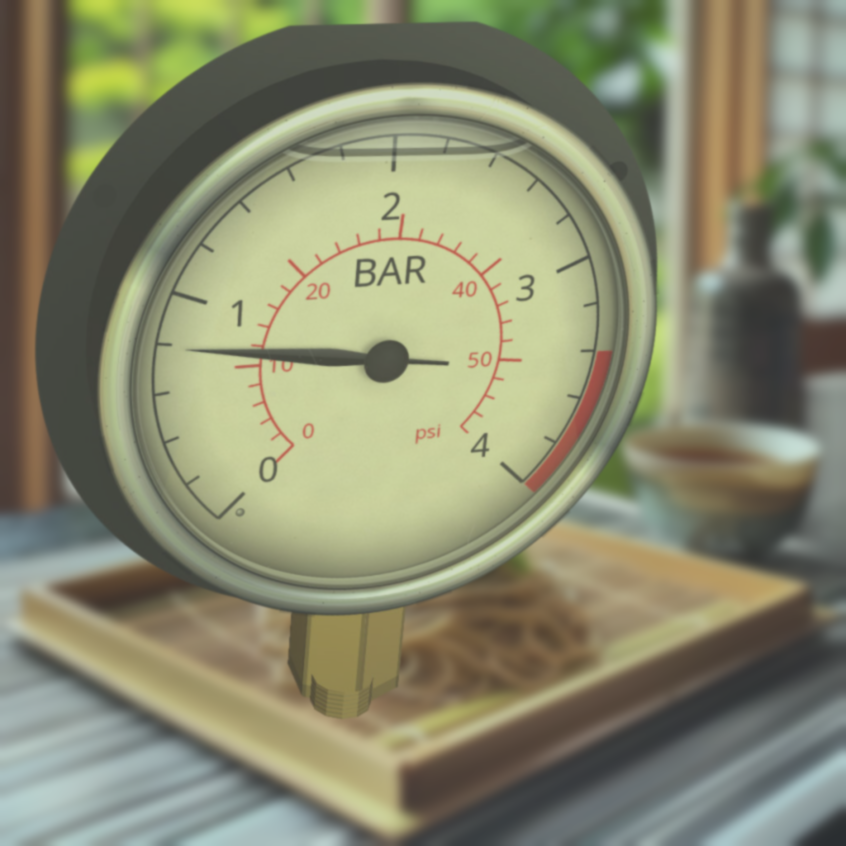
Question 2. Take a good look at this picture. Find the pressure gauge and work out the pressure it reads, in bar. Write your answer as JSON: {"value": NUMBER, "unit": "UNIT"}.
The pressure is {"value": 0.8, "unit": "bar"}
